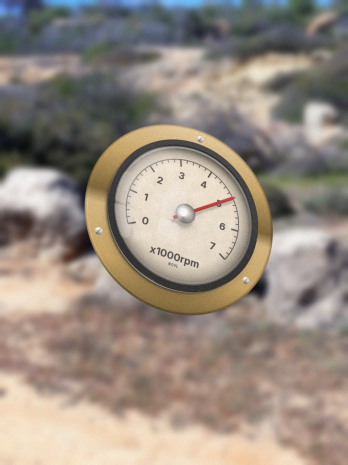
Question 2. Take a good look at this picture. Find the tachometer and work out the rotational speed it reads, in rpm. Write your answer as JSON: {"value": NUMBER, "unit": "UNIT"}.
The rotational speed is {"value": 5000, "unit": "rpm"}
